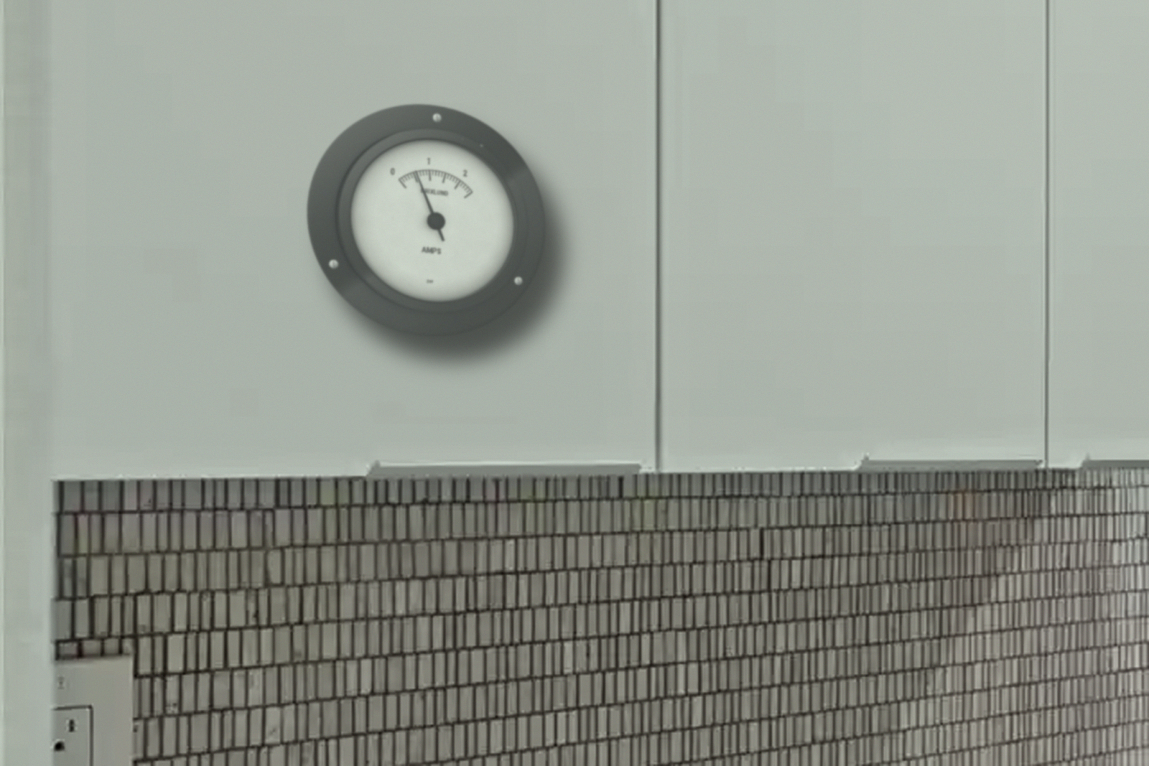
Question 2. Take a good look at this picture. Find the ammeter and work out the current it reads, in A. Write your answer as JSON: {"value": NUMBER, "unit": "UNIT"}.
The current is {"value": 0.5, "unit": "A"}
